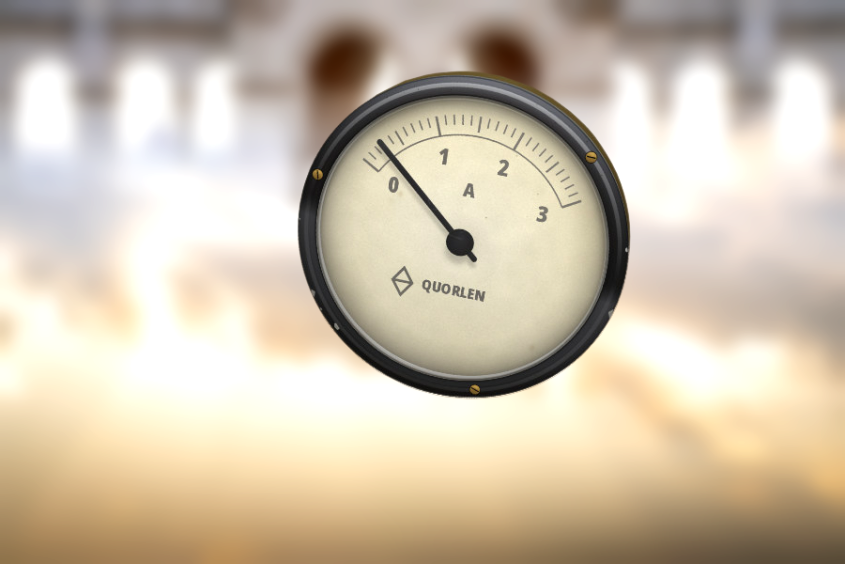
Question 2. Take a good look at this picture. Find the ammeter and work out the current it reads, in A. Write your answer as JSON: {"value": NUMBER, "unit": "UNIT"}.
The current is {"value": 0.3, "unit": "A"}
